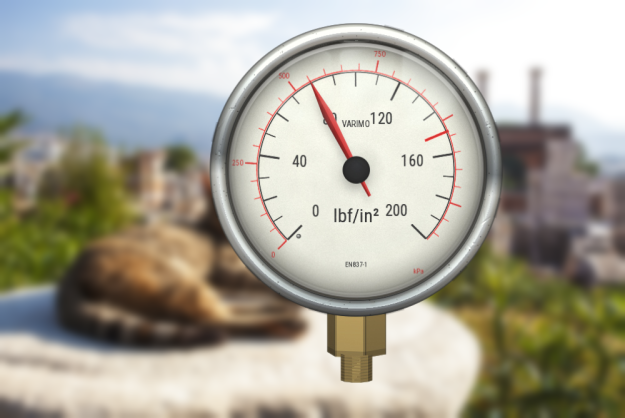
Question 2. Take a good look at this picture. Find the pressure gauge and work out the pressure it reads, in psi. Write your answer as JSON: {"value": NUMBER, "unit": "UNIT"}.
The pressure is {"value": 80, "unit": "psi"}
